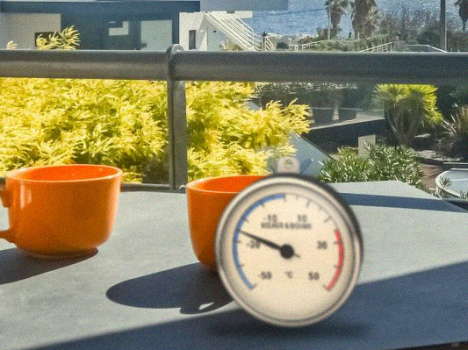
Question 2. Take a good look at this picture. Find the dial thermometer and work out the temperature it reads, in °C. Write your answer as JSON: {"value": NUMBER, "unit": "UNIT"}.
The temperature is {"value": -25, "unit": "°C"}
